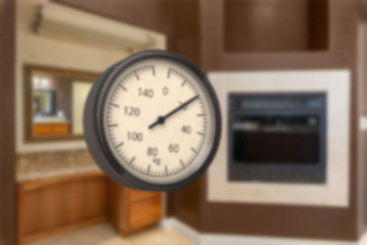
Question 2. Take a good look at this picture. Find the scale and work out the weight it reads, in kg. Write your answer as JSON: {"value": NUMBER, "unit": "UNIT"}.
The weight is {"value": 20, "unit": "kg"}
